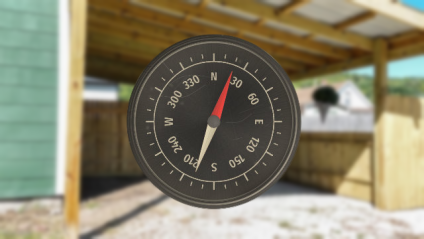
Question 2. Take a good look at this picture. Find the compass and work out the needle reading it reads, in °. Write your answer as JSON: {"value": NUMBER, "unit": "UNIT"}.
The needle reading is {"value": 20, "unit": "°"}
